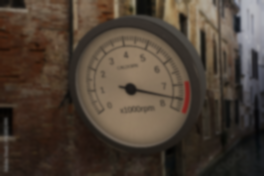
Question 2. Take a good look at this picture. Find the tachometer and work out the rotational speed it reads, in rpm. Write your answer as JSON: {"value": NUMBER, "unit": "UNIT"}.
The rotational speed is {"value": 7500, "unit": "rpm"}
